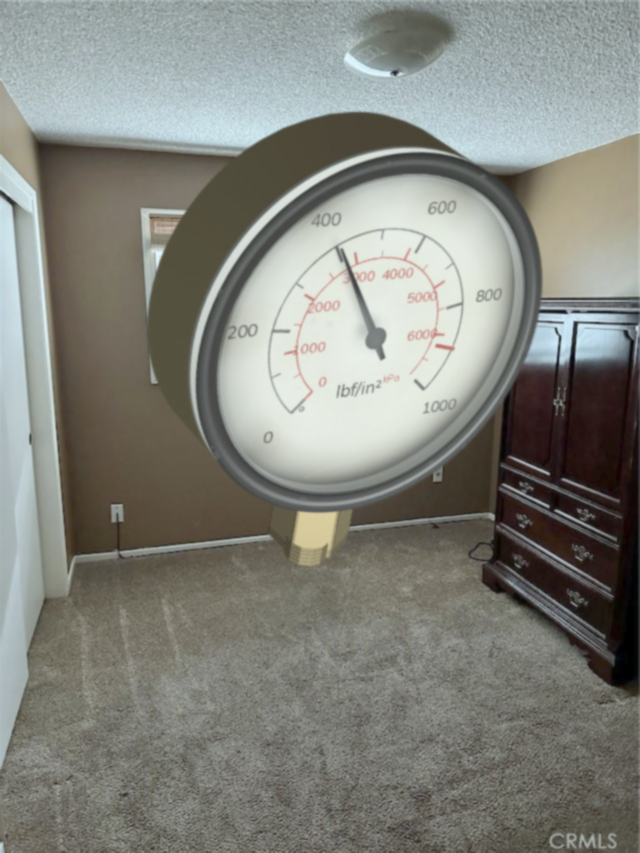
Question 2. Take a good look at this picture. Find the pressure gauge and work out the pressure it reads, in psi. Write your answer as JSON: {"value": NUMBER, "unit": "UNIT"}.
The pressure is {"value": 400, "unit": "psi"}
